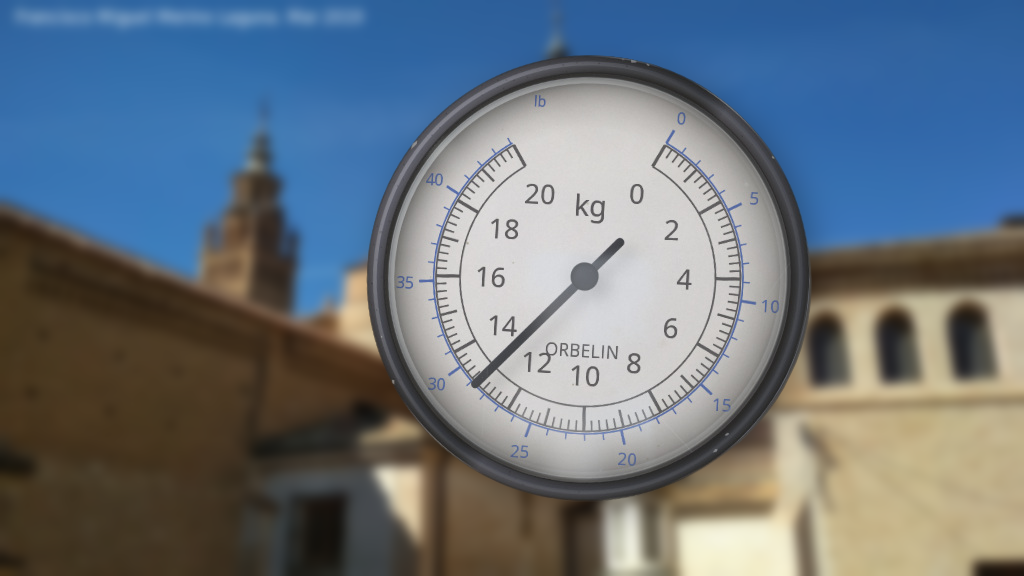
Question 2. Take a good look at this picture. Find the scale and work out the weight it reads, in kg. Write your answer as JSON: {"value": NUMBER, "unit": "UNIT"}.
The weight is {"value": 13, "unit": "kg"}
